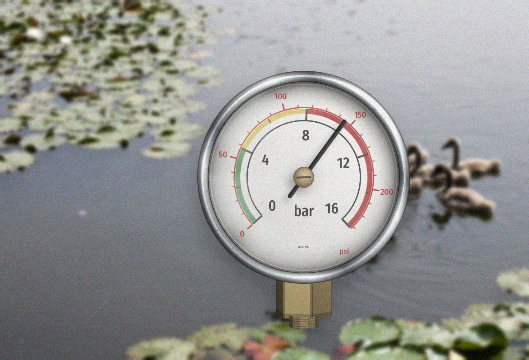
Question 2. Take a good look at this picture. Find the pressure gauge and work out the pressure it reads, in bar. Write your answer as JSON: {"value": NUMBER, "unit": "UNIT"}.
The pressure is {"value": 10, "unit": "bar"}
